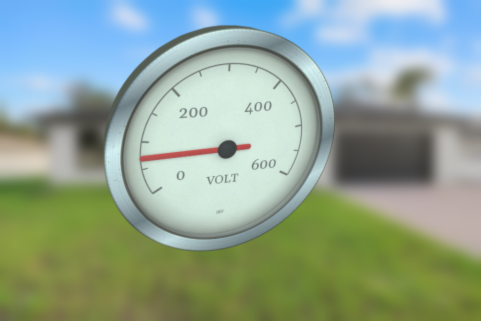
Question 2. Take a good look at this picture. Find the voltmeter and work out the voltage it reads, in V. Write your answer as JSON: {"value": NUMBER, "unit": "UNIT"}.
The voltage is {"value": 75, "unit": "V"}
